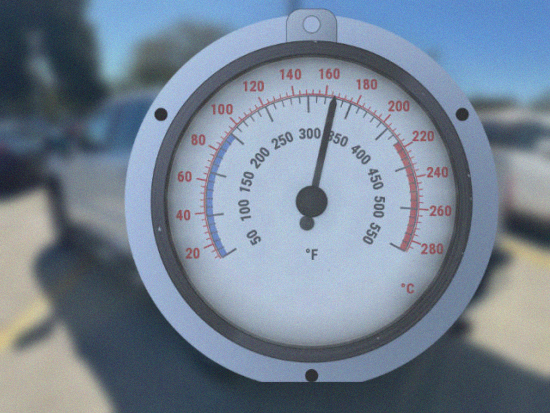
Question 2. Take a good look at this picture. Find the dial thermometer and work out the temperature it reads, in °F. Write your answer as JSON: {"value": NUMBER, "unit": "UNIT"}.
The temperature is {"value": 330, "unit": "°F"}
